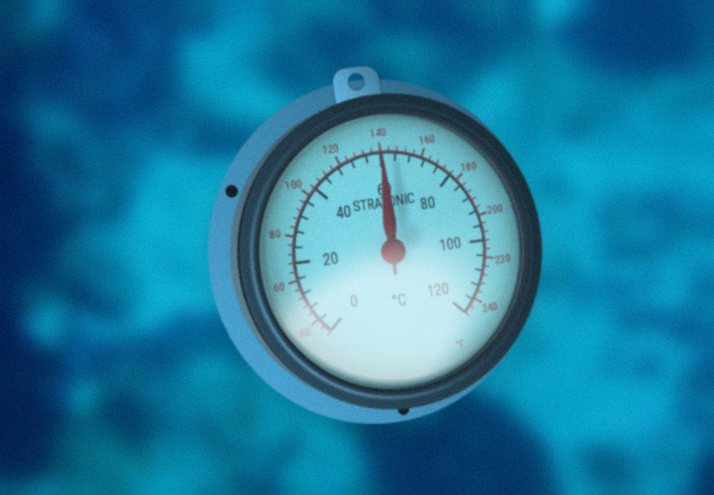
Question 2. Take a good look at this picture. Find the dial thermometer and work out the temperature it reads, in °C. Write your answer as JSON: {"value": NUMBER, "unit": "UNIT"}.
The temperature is {"value": 60, "unit": "°C"}
